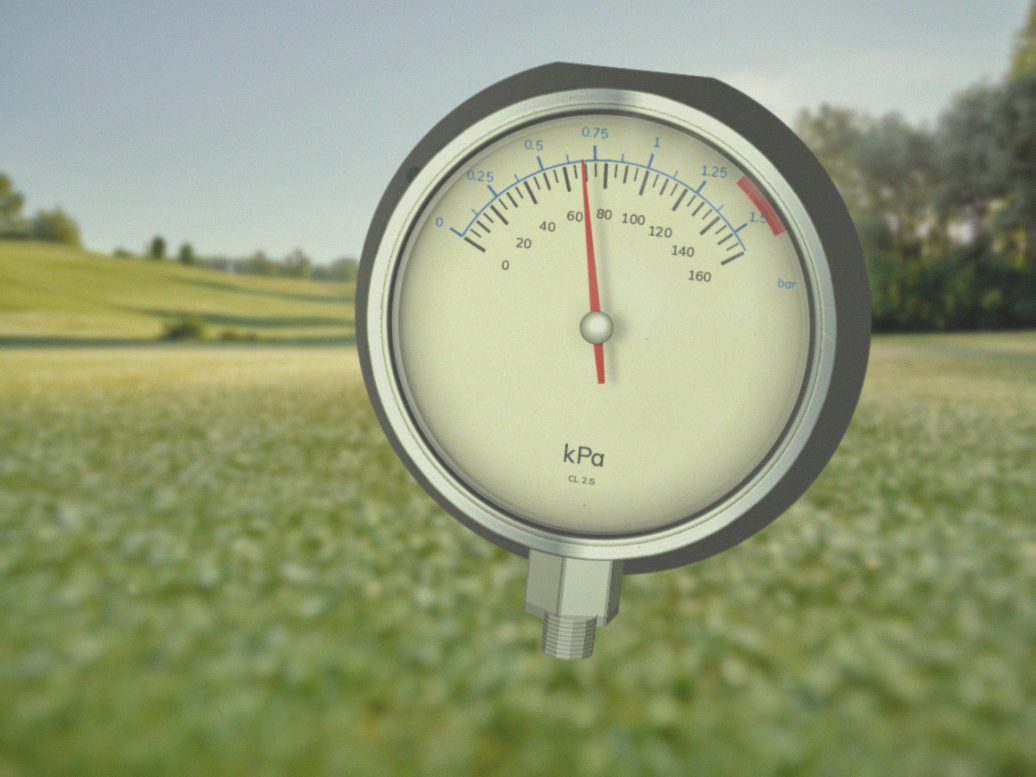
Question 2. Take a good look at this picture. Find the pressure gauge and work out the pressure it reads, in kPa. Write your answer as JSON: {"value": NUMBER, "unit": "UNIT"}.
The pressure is {"value": 70, "unit": "kPa"}
